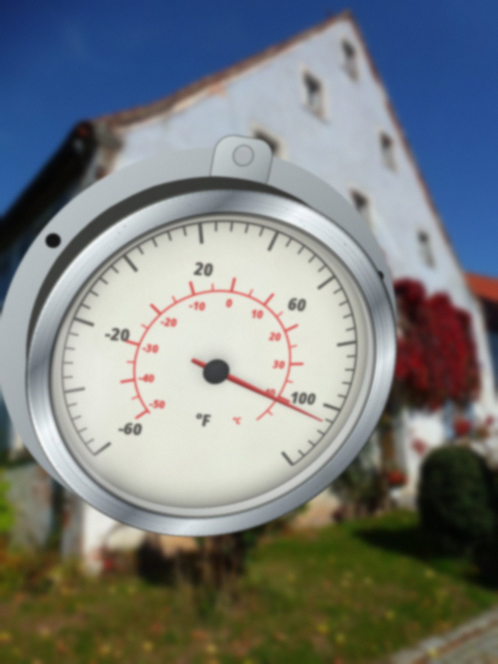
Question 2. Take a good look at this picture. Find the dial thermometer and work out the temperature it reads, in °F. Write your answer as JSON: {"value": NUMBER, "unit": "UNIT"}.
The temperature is {"value": 104, "unit": "°F"}
